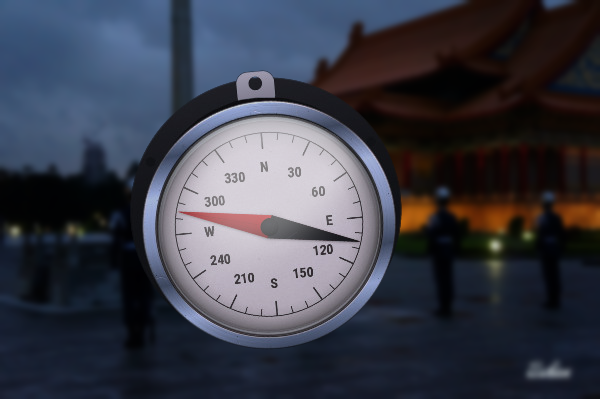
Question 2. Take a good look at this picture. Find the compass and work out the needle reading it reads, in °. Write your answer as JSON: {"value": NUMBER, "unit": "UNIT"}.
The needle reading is {"value": 285, "unit": "°"}
